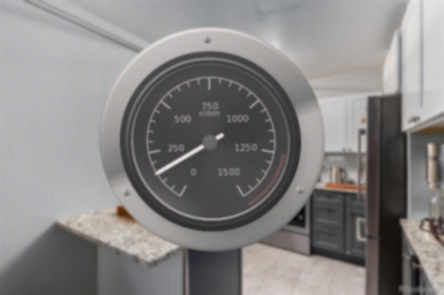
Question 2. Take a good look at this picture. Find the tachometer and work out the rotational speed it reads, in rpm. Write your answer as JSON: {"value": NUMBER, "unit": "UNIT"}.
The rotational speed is {"value": 150, "unit": "rpm"}
